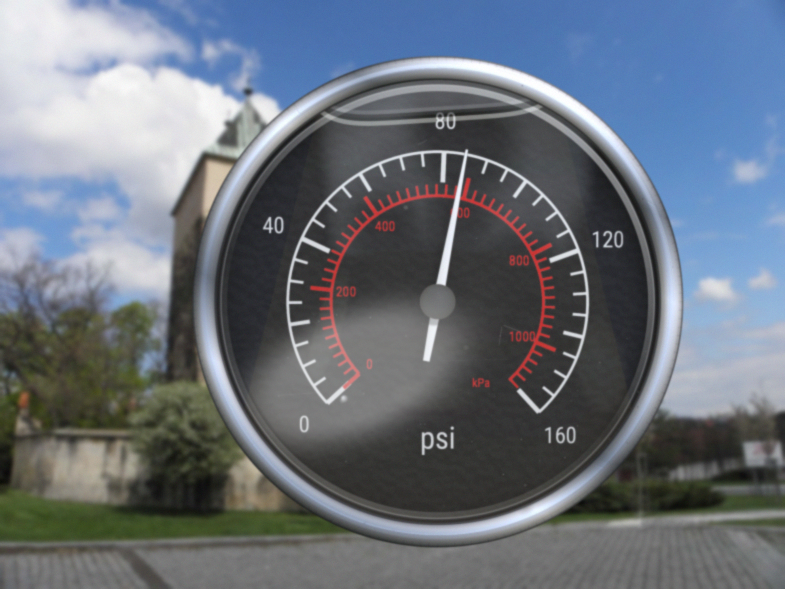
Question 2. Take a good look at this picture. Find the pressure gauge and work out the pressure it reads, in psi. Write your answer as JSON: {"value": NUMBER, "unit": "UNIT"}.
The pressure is {"value": 85, "unit": "psi"}
